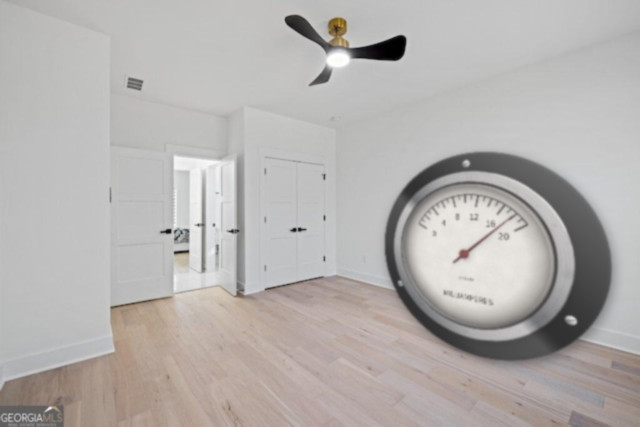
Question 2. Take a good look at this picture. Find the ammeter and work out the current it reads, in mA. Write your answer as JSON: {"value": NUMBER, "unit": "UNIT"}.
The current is {"value": 18, "unit": "mA"}
